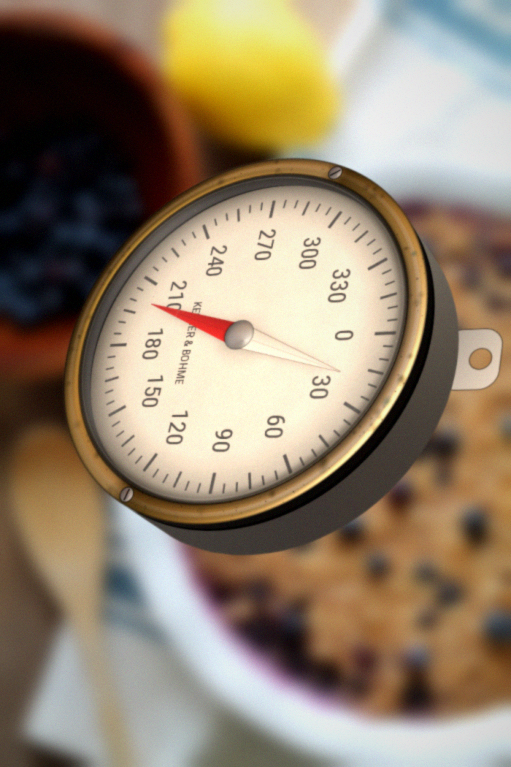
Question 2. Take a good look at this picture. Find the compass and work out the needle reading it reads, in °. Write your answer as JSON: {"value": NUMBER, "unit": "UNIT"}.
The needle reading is {"value": 200, "unit": "°"}
